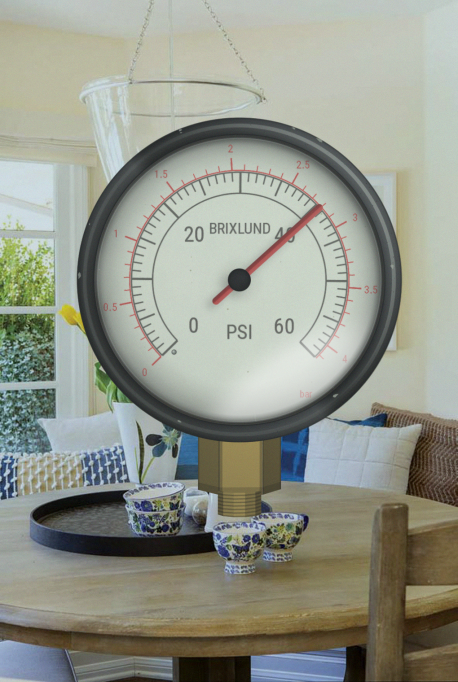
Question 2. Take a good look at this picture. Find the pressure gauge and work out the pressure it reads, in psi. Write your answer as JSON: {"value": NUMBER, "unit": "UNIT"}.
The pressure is {"value": 40.5, "unit": "psi"}
